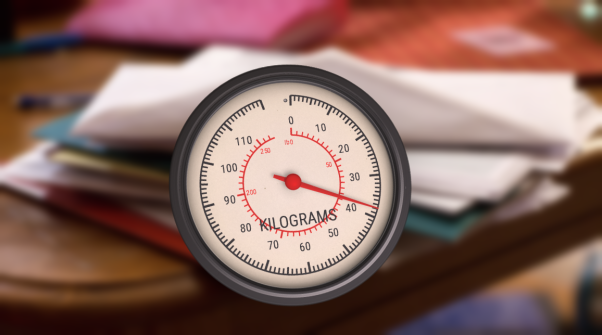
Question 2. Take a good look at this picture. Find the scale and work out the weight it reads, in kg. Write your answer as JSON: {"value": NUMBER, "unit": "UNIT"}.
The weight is {"value": 38, "unit": "kg"}
